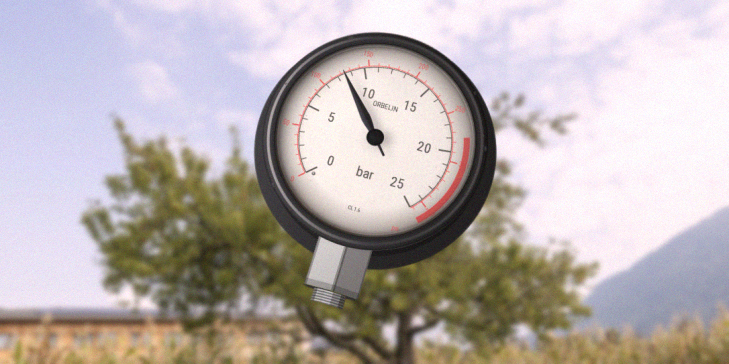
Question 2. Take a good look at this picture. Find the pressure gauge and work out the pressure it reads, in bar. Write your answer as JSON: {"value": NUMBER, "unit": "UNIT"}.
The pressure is {"value": 8.5, "unit": "bar"}
